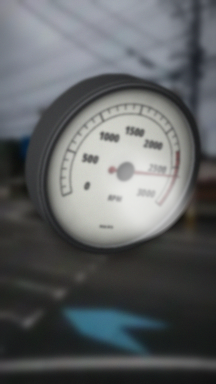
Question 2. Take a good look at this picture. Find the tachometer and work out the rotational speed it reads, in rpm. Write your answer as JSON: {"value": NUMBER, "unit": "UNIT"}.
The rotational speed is {"value": 2600, "unit": "rpm"}
